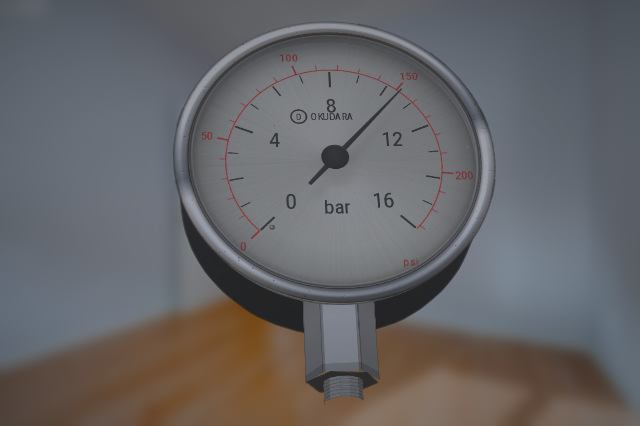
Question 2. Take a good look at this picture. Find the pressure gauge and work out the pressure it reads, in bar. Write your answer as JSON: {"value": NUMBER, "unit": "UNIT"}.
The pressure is {"value": 10.5, "unit": "bar"}
